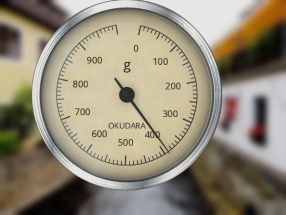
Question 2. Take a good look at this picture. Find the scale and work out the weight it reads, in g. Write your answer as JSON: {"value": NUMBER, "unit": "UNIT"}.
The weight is {"value": 390, "unit": "g"}
